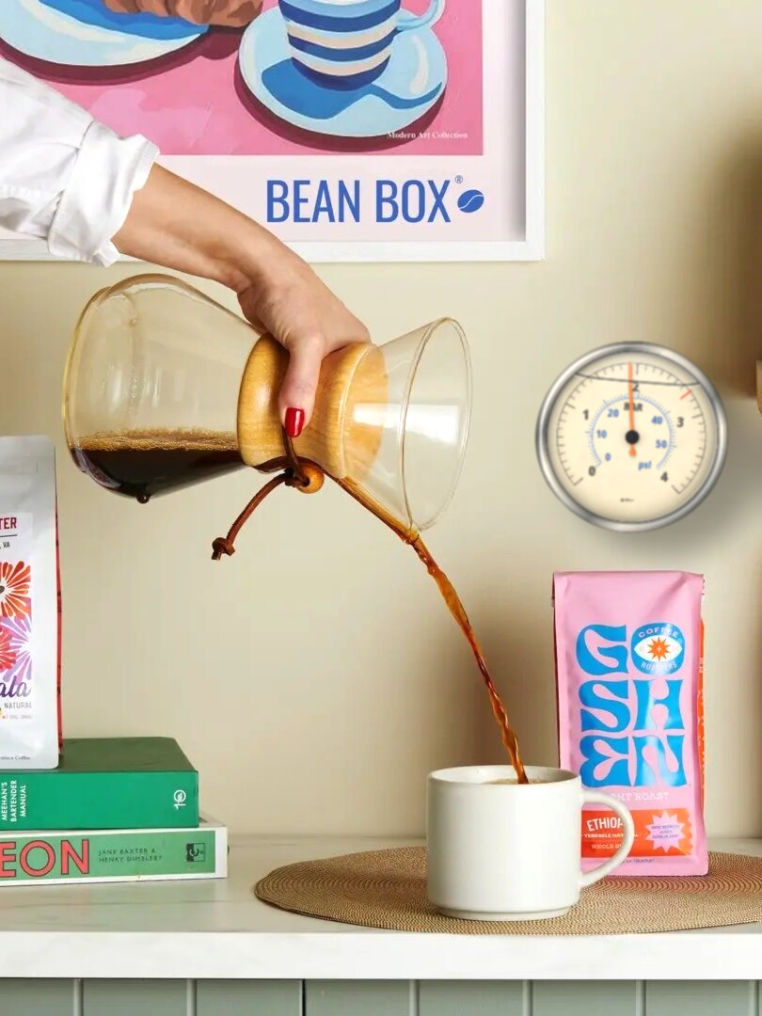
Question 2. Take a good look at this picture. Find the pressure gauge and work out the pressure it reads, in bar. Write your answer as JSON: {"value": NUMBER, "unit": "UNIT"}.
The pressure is {"value": 1.9, "unit": "bar"}
